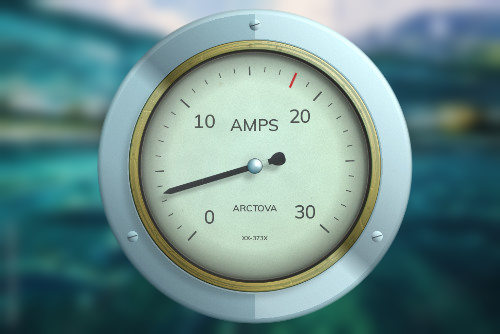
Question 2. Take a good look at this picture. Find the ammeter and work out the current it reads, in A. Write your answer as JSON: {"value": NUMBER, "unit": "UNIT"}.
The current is {"value": 3.5, "unit": "A"}
